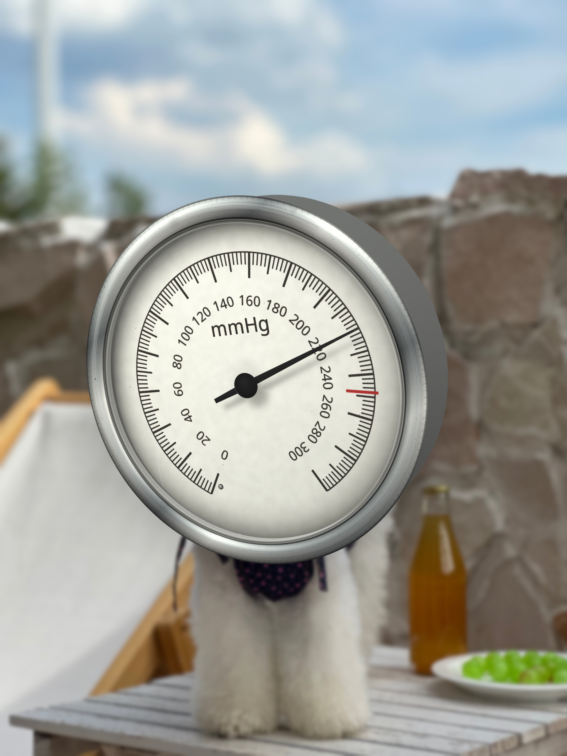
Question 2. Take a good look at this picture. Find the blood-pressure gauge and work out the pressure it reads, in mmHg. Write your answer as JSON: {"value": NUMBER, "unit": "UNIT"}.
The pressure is {"value": 220, "unit": "mmHg"}
